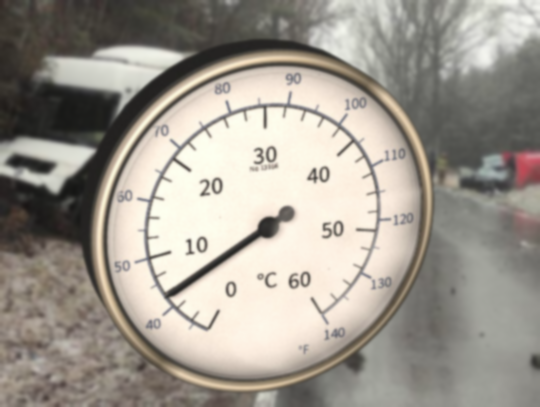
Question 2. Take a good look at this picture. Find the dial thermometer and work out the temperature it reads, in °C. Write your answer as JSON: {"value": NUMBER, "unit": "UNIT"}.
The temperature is {"value": 6, "unit": "°C"}
